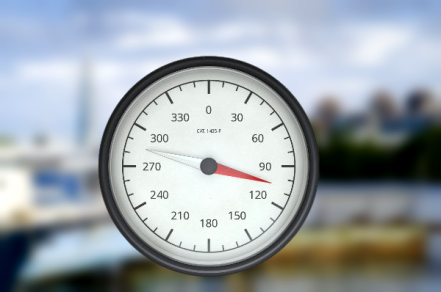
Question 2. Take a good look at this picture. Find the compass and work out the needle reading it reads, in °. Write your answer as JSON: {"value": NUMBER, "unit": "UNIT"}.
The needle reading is {"value": 105, "unit": "°"}
